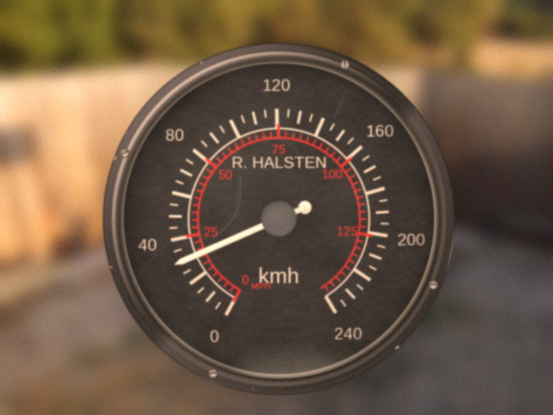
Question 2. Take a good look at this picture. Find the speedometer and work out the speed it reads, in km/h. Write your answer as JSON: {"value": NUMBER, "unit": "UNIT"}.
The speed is {"value": 30, "unit": "km/h"}
